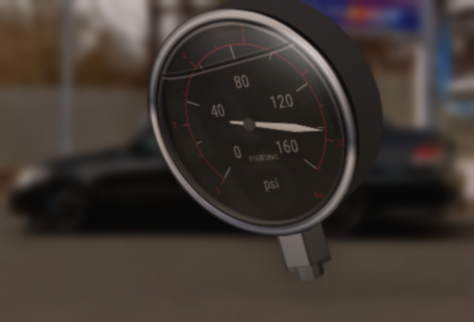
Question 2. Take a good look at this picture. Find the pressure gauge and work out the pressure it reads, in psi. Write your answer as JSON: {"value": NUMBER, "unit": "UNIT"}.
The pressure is {"value": 140, "unit": "psi"}
